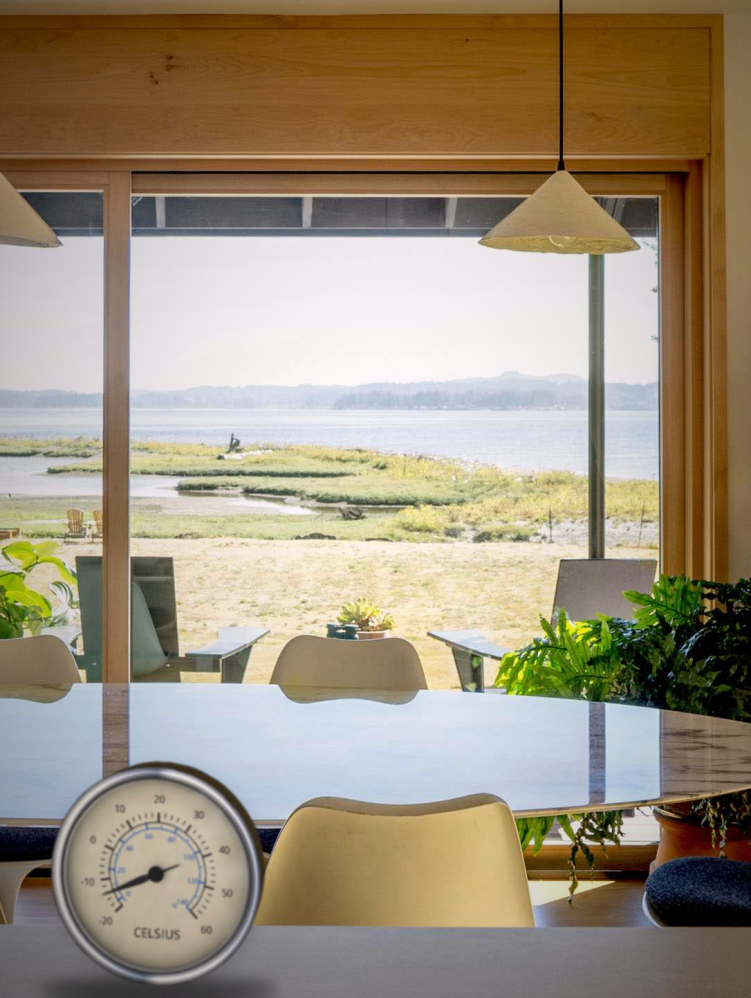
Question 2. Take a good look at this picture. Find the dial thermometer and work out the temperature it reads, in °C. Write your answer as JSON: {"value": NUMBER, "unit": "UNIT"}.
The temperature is {"value": -14, "unit": "°C"}
